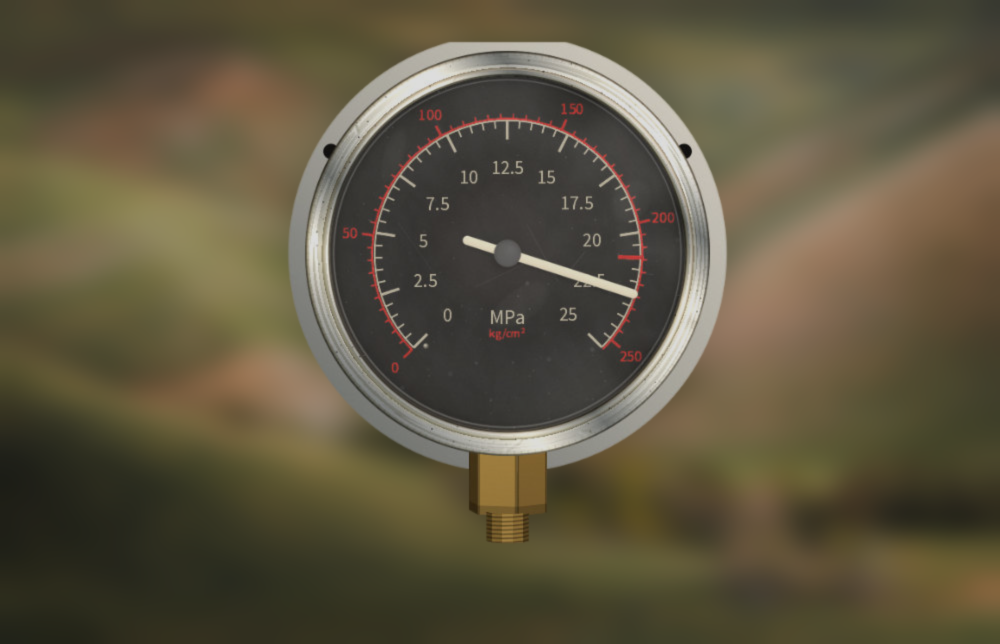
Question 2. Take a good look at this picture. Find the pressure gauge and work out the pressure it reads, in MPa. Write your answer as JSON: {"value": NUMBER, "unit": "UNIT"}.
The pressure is {"value": 22.5, "unit": "MPa"}
